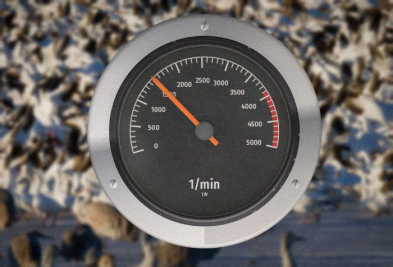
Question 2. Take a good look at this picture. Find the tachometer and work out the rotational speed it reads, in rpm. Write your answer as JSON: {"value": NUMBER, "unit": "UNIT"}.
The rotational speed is {"value": 1500, "unit": "rpm"}
